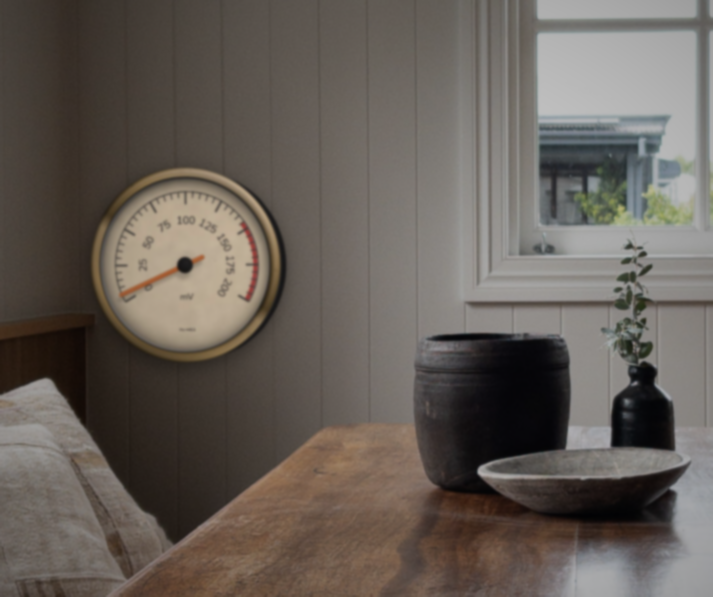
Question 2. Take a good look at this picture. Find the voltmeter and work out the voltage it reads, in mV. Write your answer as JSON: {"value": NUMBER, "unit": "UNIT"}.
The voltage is {"value": 5, "unit": "mV"}
